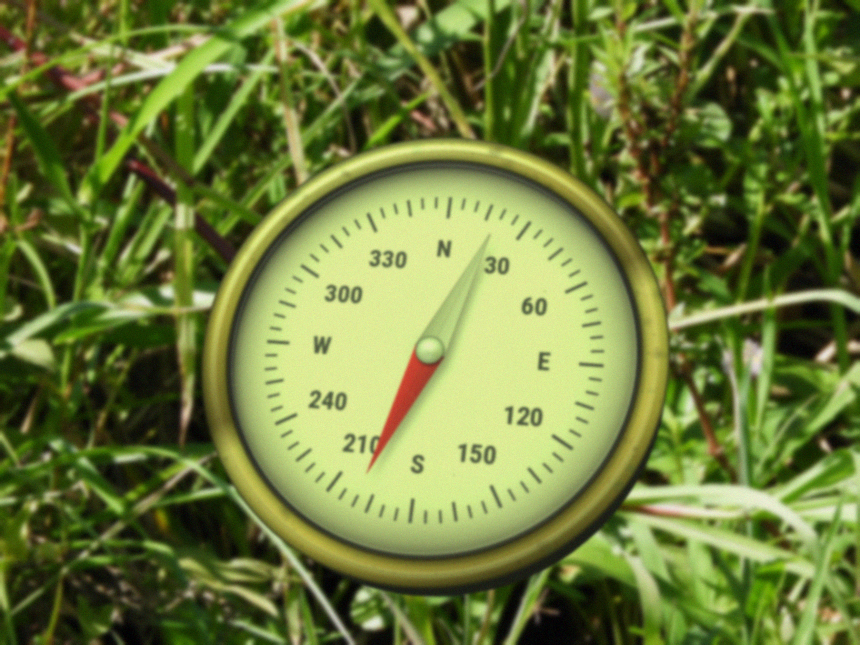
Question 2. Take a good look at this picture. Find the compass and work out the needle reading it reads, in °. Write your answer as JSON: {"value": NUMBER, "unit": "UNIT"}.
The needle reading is {"value": 200, "unit": "°"}
